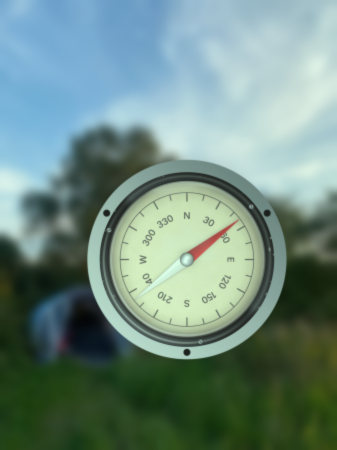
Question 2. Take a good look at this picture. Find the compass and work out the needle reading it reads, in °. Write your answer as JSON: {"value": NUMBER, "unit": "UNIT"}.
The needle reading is {"value": 52.5, "unit": "°"}
